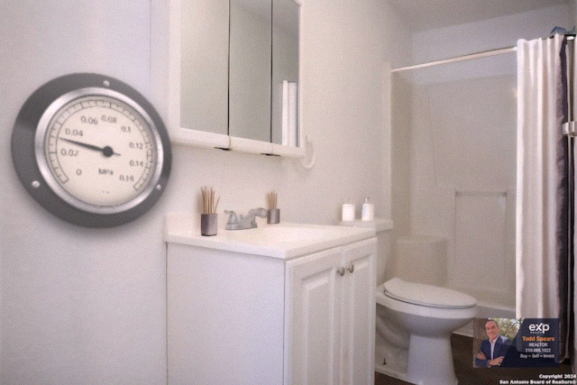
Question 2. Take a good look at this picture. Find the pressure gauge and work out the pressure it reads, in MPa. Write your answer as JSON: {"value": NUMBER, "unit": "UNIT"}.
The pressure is {"value": 0.03, "unit": "MPa"}
